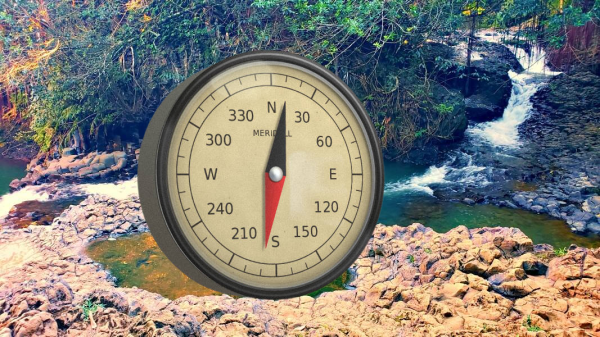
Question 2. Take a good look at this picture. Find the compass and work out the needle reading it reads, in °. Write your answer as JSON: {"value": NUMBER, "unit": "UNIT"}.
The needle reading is {"value": 190, "unit": "°"}
